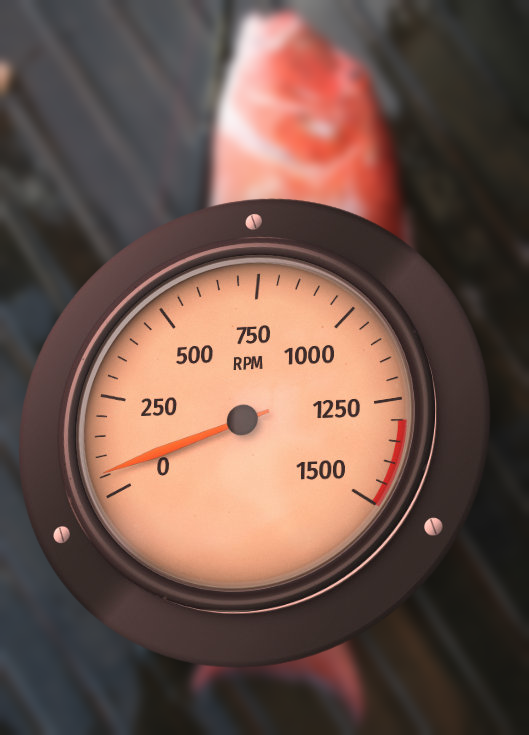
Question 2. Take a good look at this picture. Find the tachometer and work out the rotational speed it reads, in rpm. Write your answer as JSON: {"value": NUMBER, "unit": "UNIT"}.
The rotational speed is {"value": 50, "unit": "rpm"}
